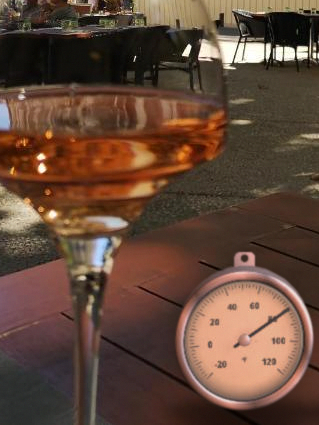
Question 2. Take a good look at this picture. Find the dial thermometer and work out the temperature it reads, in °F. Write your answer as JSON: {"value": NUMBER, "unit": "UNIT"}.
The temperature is {"value": 80, "unit": "°F"}
